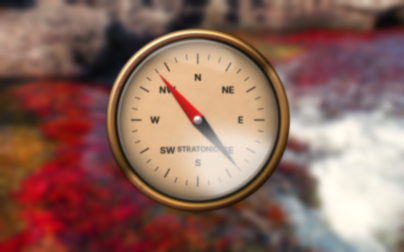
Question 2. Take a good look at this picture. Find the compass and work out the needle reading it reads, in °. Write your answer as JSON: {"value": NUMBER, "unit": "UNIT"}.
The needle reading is {"value": 320, "unit": "°"}
